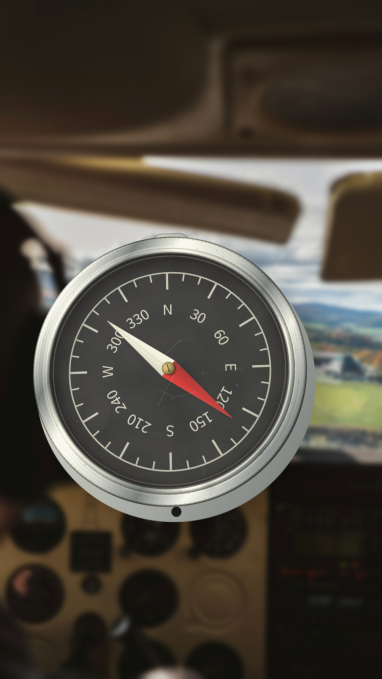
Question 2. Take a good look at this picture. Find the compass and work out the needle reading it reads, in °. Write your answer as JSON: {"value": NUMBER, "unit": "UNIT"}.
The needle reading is {"value": 130, "unit": "°"}
